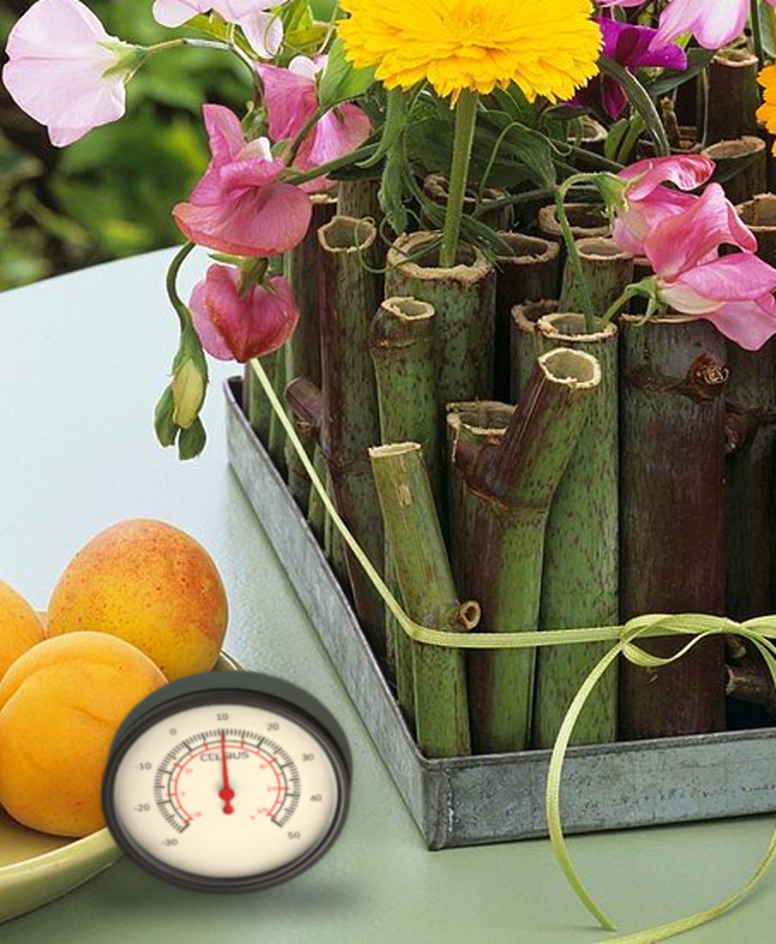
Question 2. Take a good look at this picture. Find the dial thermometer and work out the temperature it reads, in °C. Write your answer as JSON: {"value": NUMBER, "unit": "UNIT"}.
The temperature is {"value": 10, "unit": "°C"}
